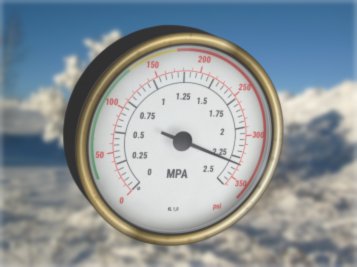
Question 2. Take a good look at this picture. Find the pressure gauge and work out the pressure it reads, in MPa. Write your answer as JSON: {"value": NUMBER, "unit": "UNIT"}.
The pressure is {"value": 2.3, "unit": "MPa"}
